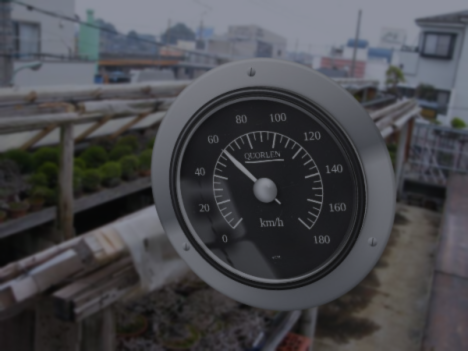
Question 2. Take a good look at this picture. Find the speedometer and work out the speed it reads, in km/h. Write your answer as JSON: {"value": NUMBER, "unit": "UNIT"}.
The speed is {"value": 60, "unit": "km/h"}
